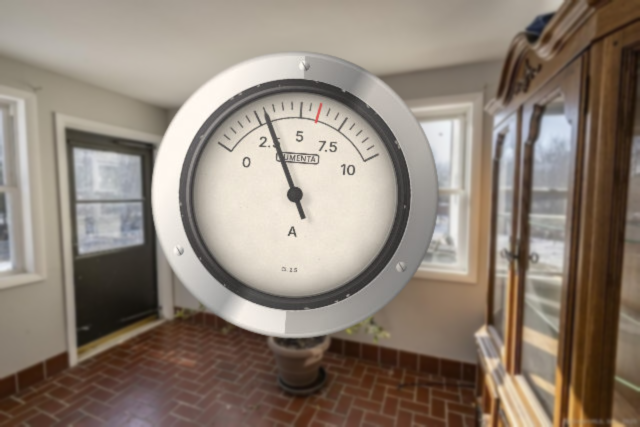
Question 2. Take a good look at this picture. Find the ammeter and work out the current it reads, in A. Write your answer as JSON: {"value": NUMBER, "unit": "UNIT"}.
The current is {"value": 3, "unit": "A"}
